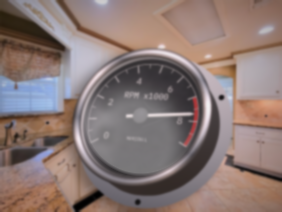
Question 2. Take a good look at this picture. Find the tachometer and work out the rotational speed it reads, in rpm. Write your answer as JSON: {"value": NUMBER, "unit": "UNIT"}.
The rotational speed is {"value": 7750, "unit": "rpm"}
